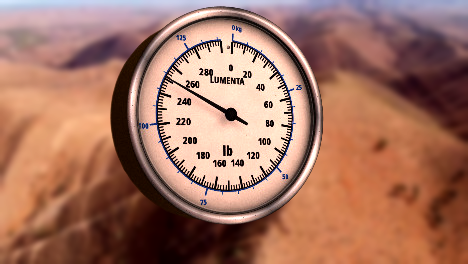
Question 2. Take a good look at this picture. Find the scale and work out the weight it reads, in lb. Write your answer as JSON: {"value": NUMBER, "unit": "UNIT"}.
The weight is {"value": 250, "unit": "lb"}
